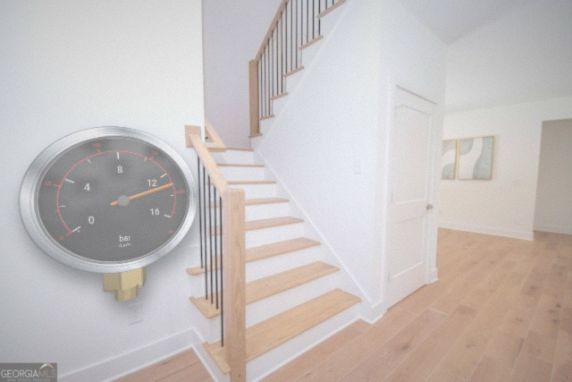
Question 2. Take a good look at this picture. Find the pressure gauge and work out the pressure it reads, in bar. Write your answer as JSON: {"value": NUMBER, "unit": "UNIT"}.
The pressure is {"value": 13, "unit": "bar"}
